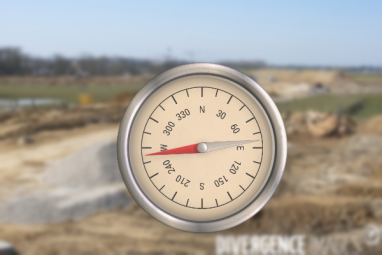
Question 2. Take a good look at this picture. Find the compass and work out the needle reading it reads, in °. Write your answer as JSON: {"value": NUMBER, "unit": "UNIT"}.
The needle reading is {"value": 262.5, "unit": "°"}
